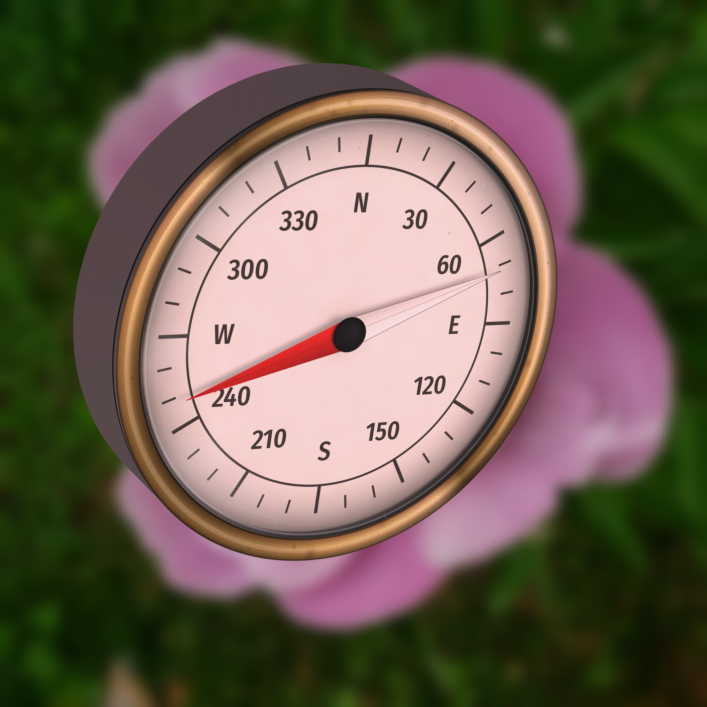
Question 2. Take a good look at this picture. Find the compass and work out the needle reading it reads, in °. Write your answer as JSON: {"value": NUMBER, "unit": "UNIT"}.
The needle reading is {"value": 250, "unit": "°"}
